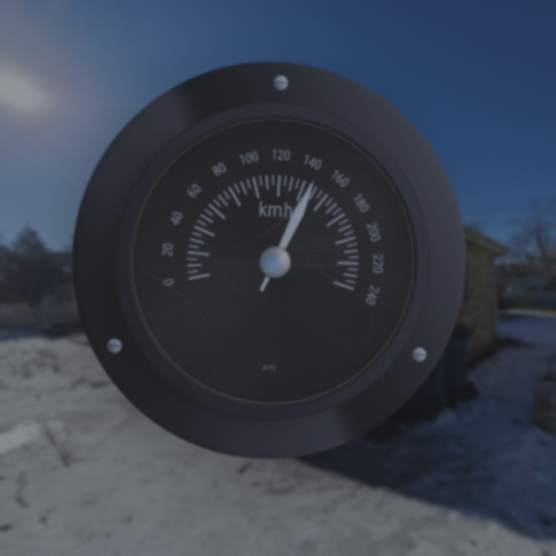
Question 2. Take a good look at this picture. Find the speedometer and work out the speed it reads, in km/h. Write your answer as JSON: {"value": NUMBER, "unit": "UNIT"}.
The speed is {"value": 145, "unit": "km/h"}
